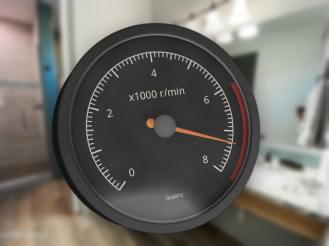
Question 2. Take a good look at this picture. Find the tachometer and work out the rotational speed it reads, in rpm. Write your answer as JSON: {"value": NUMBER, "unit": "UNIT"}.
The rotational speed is {"value": 7300, "unit": "rpm"}
